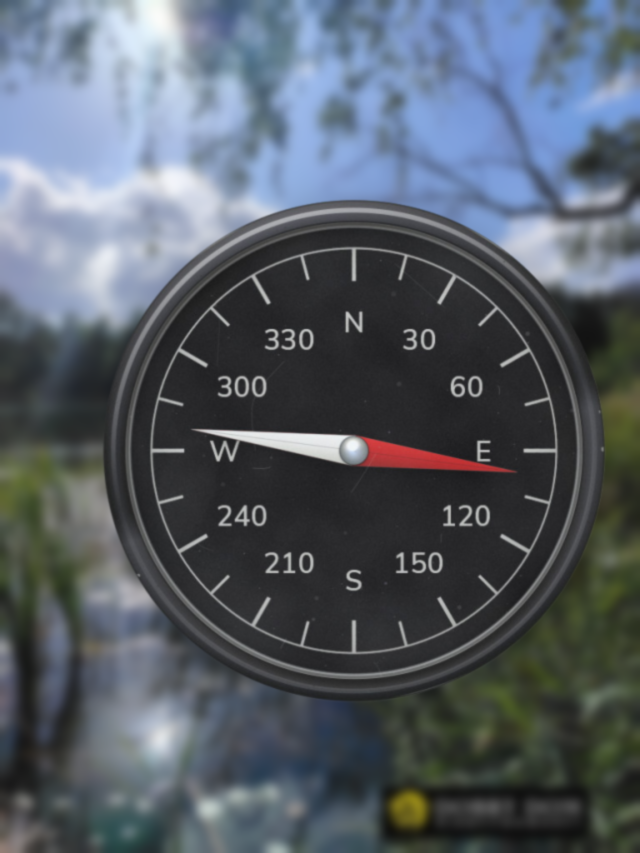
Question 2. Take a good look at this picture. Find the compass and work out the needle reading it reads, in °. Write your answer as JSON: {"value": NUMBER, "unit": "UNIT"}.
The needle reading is {"value": 97.5, "unit": "°"}
